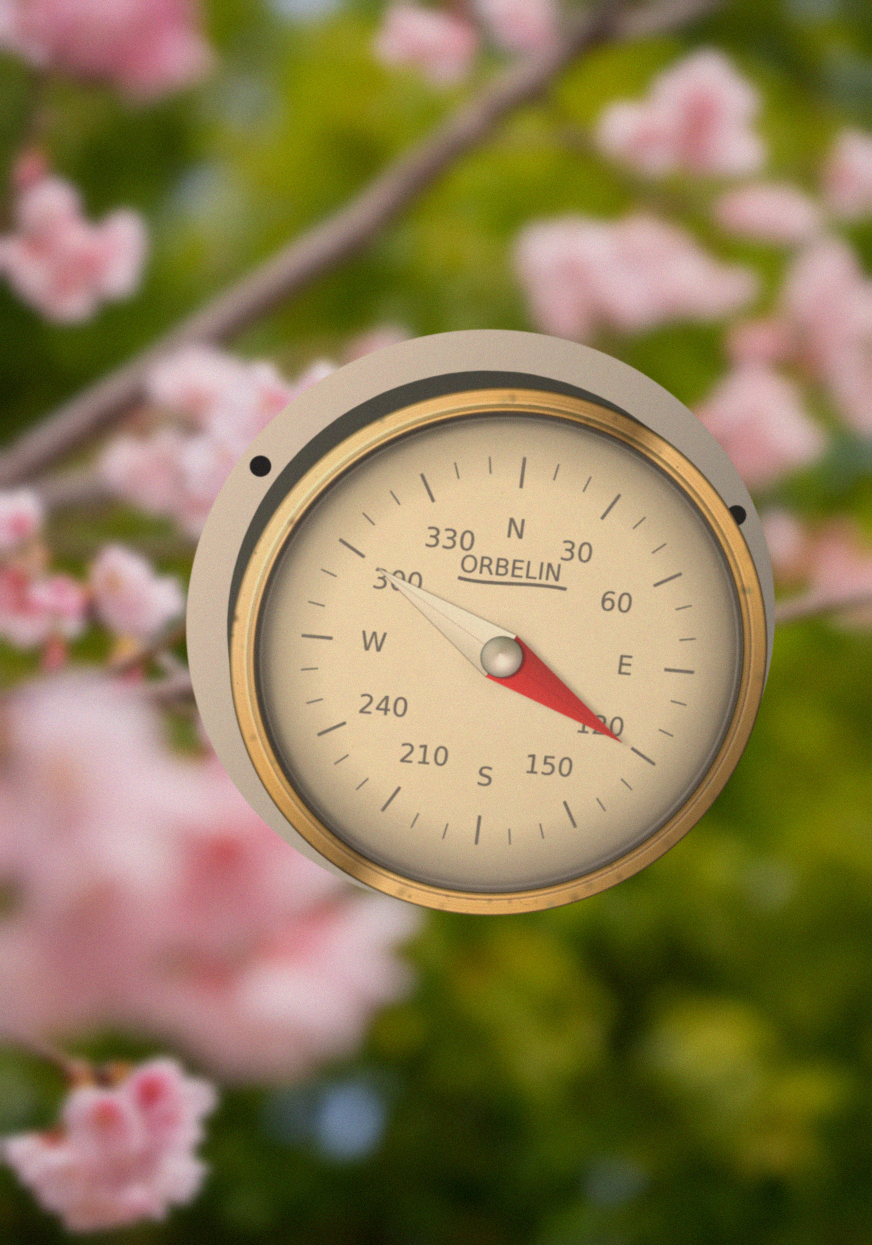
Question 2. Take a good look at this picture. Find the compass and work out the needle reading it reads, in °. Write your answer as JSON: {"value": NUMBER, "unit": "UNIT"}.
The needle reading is {"value": 120, "unit": "°"}
